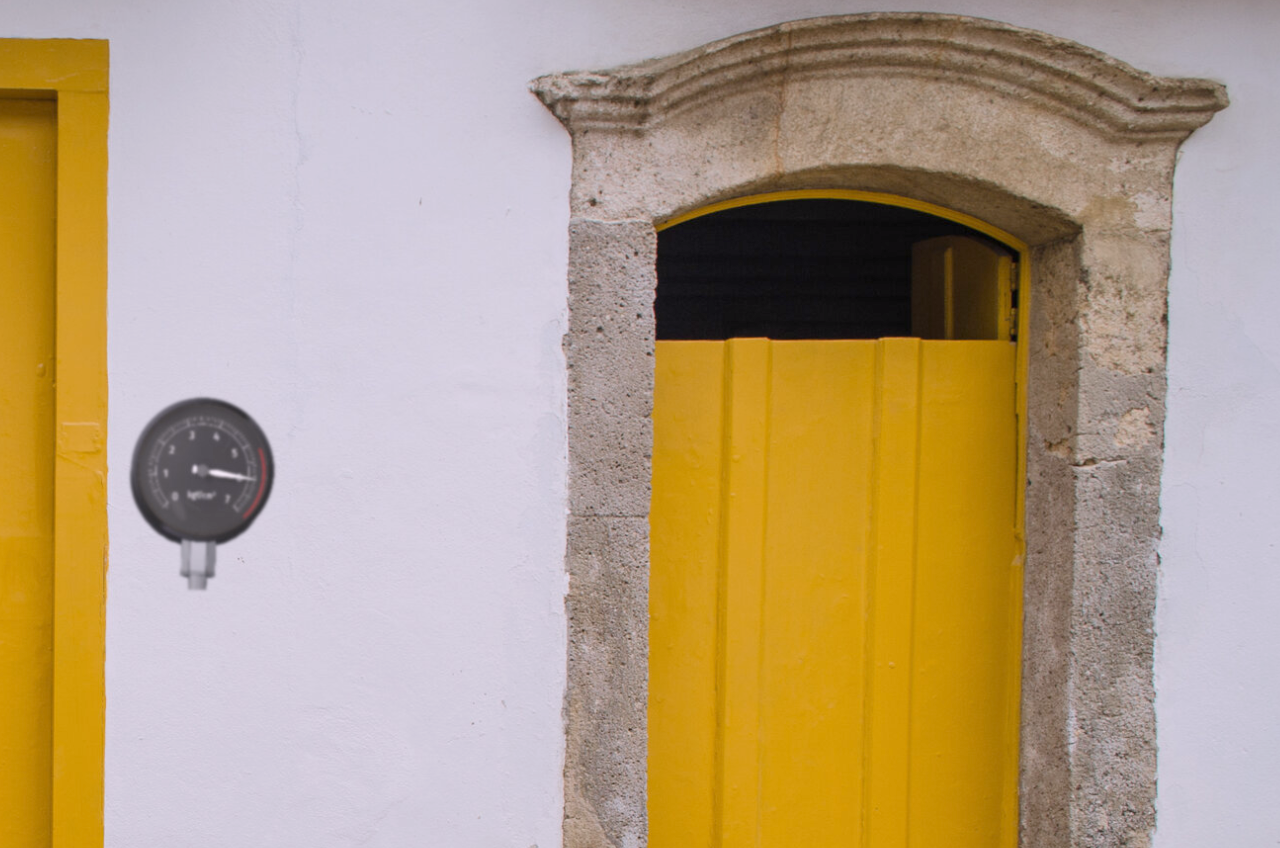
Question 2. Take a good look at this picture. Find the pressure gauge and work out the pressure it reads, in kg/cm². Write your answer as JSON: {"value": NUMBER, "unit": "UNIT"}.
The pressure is {"value": 6, "unit": "kg/cm²"}
